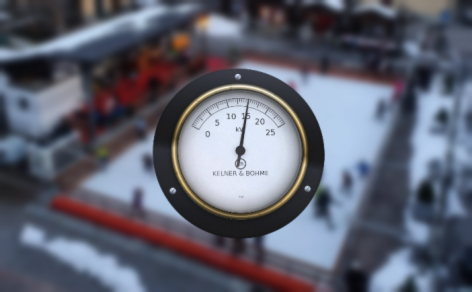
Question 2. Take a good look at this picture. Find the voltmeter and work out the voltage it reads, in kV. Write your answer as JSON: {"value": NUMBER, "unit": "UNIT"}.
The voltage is {"value": 15, "unit": "kV"}
